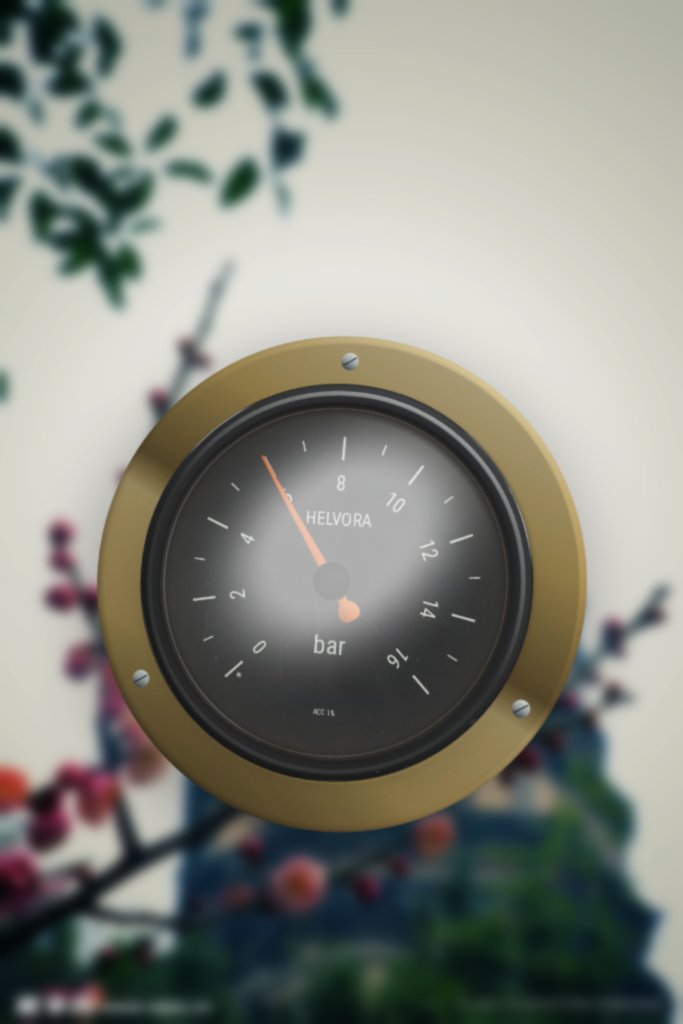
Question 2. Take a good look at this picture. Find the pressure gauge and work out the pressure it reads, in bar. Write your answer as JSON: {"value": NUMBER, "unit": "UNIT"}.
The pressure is {"value": 6, "unit": "bar"}
